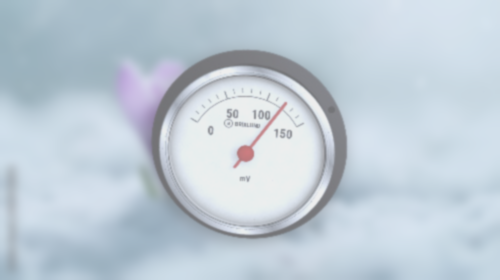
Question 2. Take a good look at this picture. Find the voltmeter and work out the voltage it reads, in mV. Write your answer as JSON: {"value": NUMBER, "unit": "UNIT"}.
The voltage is {"value": 120, "unit": "mV"}
